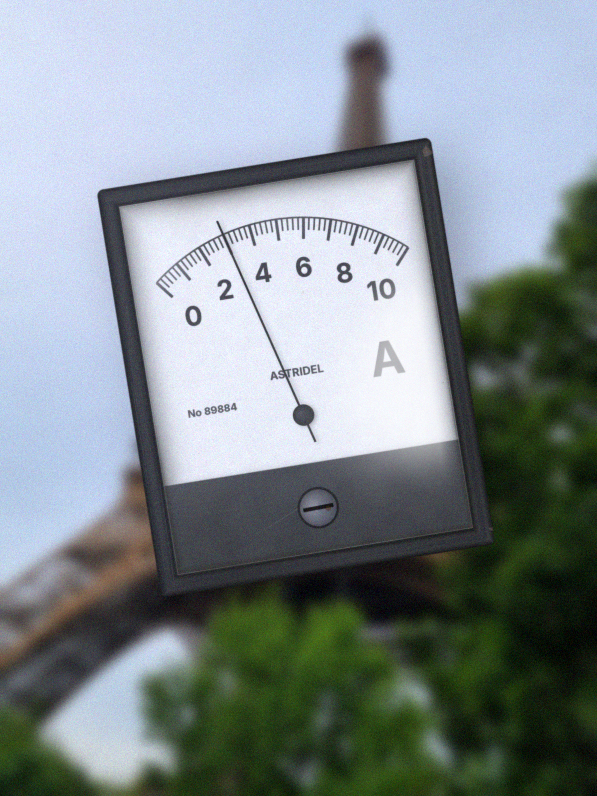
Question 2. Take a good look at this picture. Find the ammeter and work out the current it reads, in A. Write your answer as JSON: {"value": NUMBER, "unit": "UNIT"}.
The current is {"value": 3, "unit": "A"}
